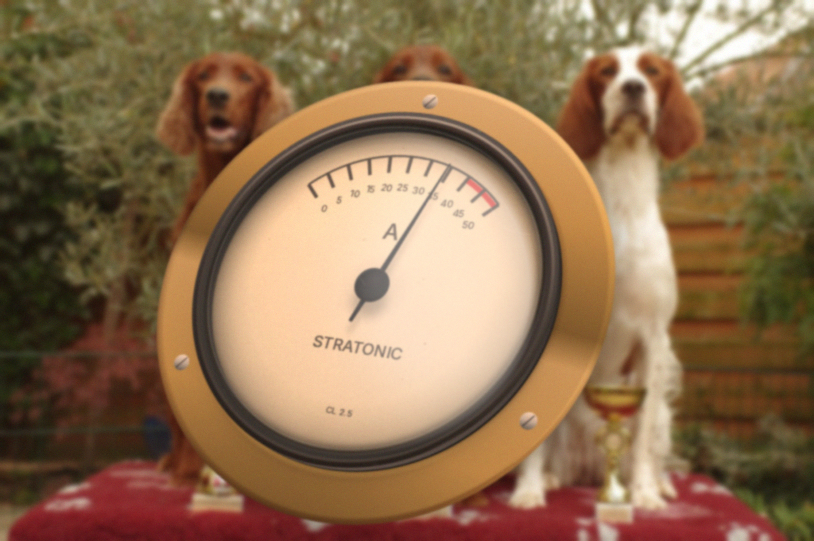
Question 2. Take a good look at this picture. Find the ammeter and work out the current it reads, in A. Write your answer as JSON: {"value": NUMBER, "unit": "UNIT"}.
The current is {"value": 35, "unit": "A"}
